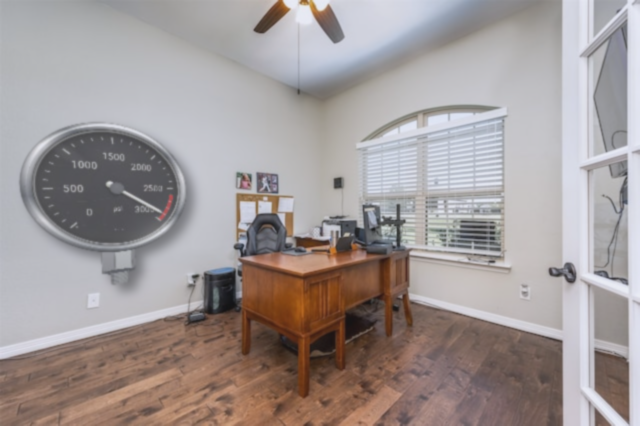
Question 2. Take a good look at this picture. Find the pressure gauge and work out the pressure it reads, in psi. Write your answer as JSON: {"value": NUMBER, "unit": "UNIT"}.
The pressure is {"value": 2900, "unit": "psi"}
